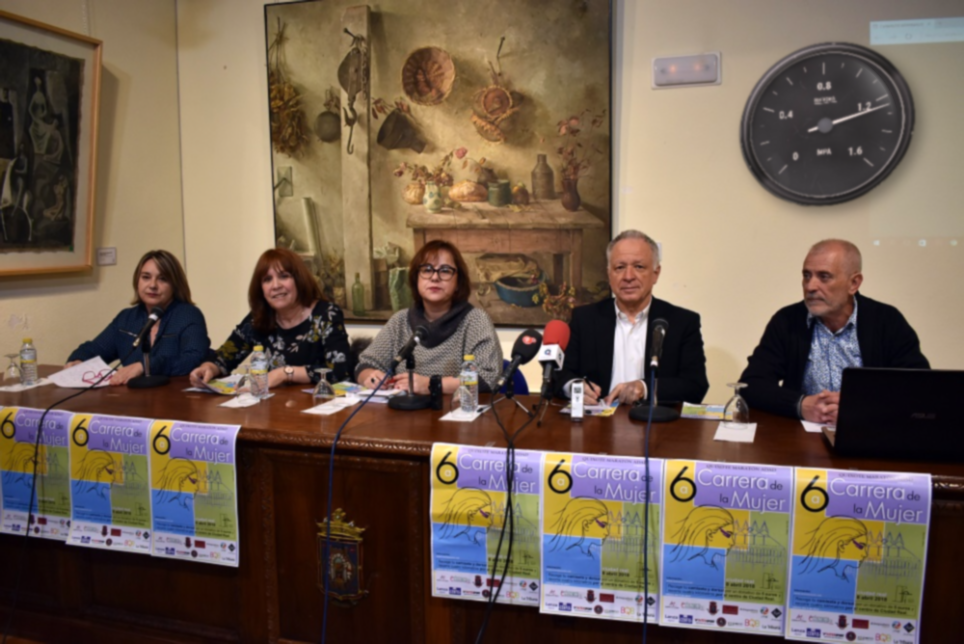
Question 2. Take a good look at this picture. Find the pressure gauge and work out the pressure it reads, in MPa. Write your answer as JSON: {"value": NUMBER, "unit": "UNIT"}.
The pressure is {"value": 1.25, "unit": "MPa"}
